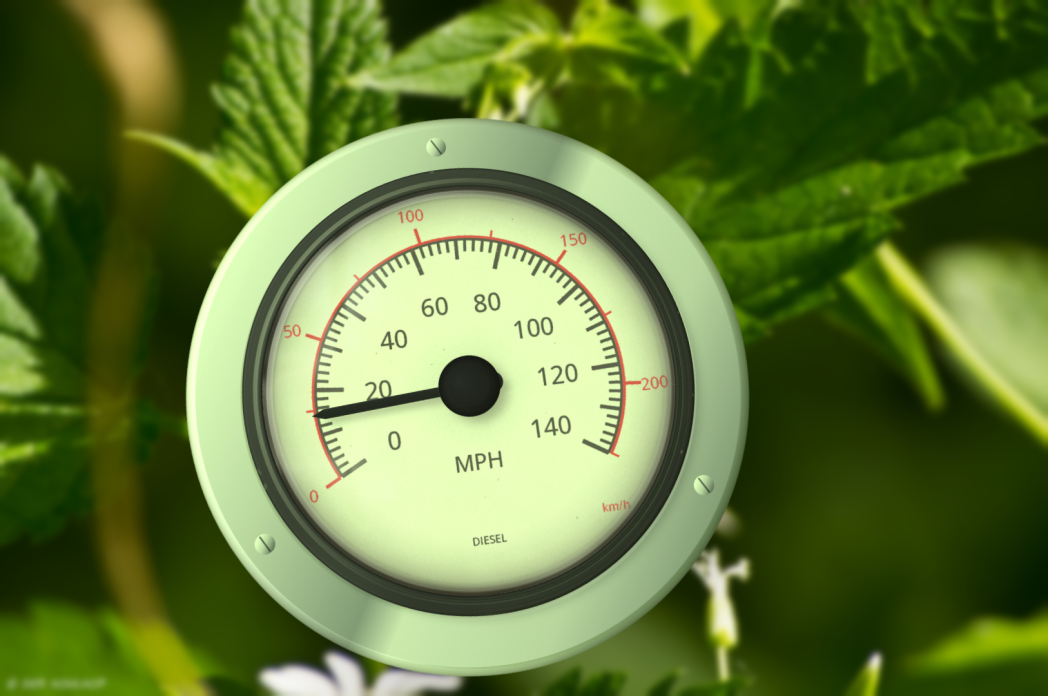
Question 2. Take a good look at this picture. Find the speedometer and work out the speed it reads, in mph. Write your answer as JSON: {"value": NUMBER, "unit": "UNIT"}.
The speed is {"value": 14, "unit": "mph"}
